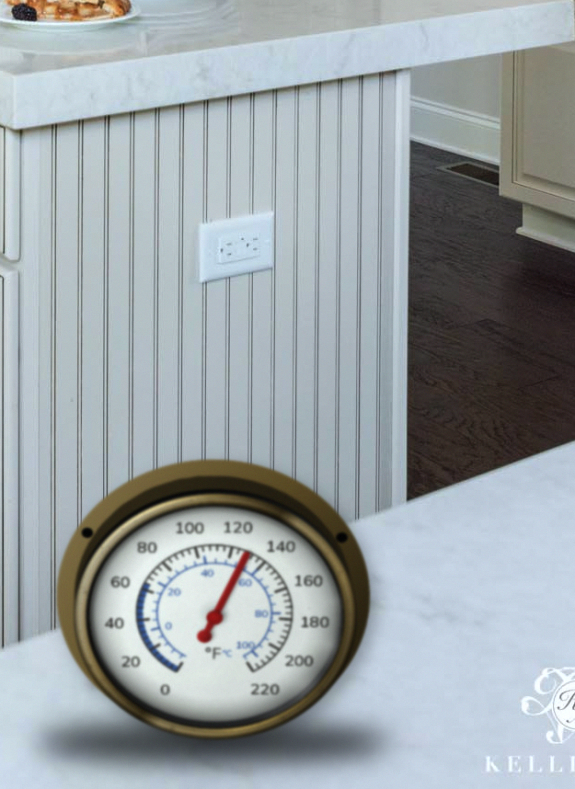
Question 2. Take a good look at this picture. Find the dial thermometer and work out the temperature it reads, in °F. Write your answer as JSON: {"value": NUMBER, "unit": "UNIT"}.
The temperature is {"value": 128, "unit": "°F"}
